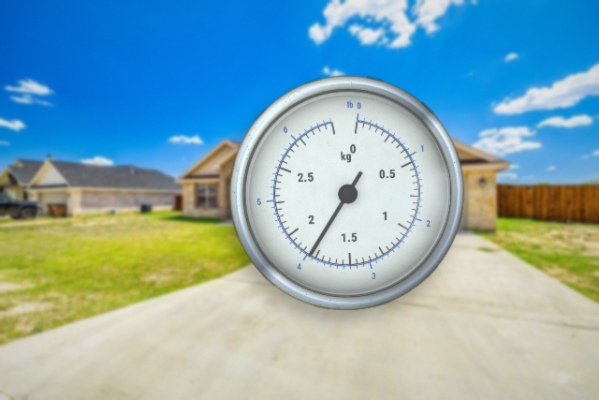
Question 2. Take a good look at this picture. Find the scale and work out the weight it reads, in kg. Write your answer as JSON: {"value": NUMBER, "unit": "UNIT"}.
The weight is {"value": 1.8, "unit": "kg"}
